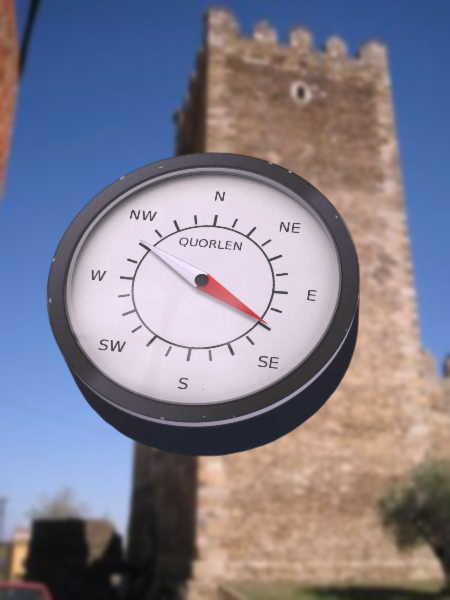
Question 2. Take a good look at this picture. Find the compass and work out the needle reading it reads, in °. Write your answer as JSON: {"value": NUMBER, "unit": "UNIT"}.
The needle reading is {"value": 120, "unit": "°"}
